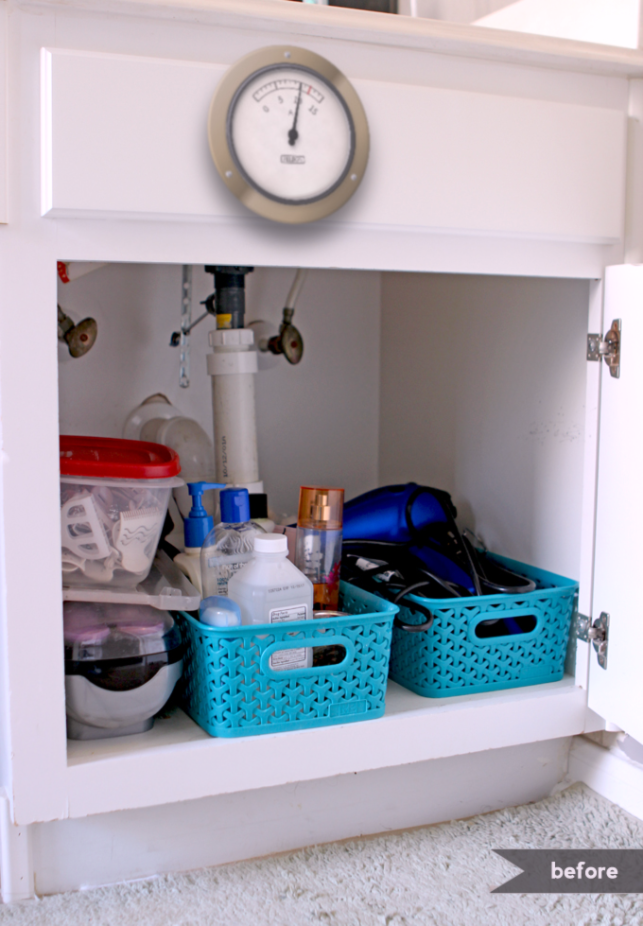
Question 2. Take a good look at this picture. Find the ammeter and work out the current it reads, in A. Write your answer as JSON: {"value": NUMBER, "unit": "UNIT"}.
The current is {"value": 10, "unit": "A"}
